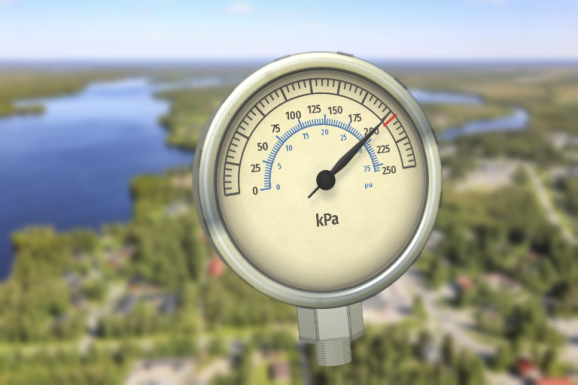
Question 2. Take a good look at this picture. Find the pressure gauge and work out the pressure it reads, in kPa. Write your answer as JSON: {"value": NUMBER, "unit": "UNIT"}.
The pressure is {"value": 200, "unit": "kPa"}
